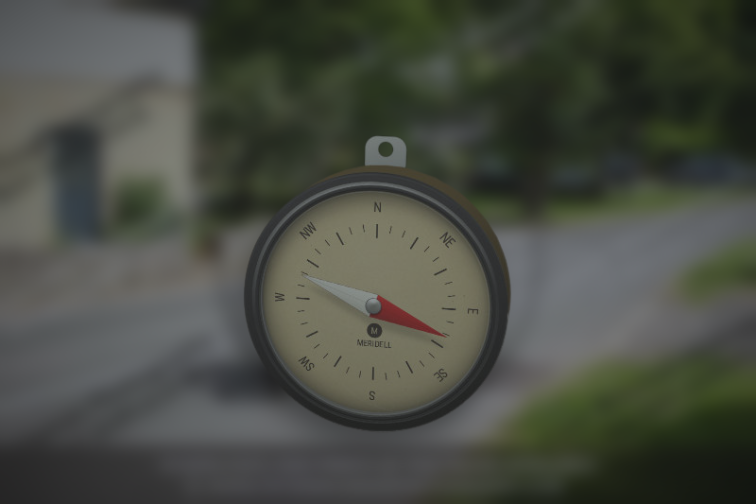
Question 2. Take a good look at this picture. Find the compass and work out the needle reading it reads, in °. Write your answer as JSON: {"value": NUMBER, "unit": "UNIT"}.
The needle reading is {"value": 110, "unit": "°"}
